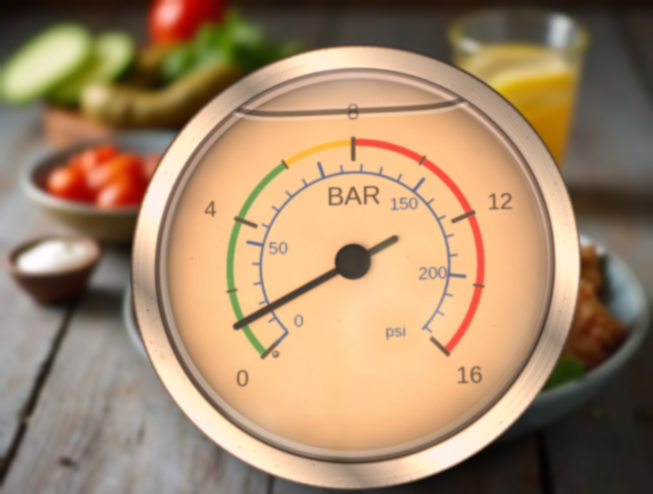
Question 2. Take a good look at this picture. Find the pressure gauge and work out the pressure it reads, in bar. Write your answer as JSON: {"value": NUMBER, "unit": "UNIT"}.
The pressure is {"value": 1, "unit": "bar"}
